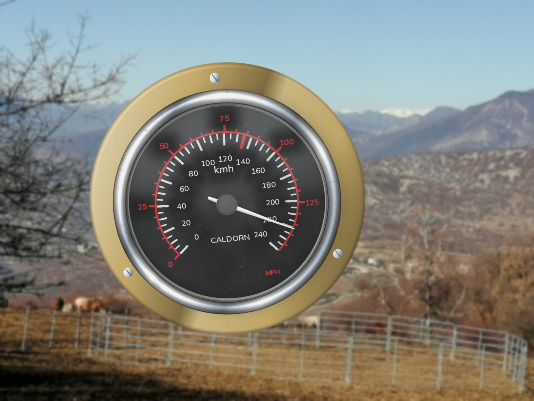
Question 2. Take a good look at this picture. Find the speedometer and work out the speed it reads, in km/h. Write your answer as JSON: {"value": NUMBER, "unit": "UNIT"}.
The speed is {"value": 220, "unit": "km/h"}
